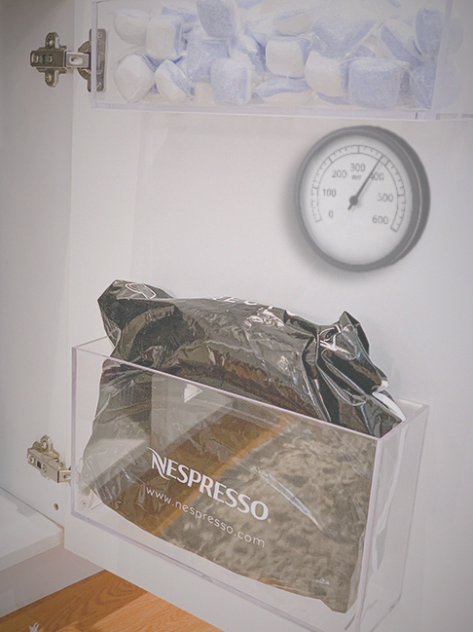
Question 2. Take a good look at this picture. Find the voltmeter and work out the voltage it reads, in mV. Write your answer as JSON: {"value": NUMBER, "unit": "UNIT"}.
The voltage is {"value": 380, "unit": "mV"}
